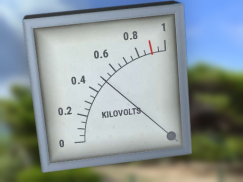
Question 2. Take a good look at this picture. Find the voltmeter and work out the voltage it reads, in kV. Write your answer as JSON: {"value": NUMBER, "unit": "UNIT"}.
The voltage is {"value": 0.5, "unit": "kV"}
